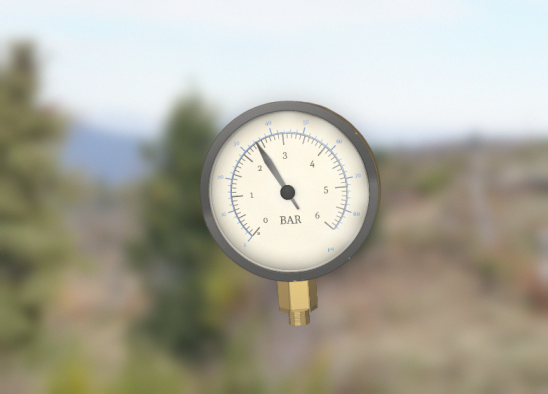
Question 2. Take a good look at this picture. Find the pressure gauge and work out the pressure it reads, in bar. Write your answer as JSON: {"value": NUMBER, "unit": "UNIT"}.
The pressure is {"value": 2.4, "unit": "bar"}
